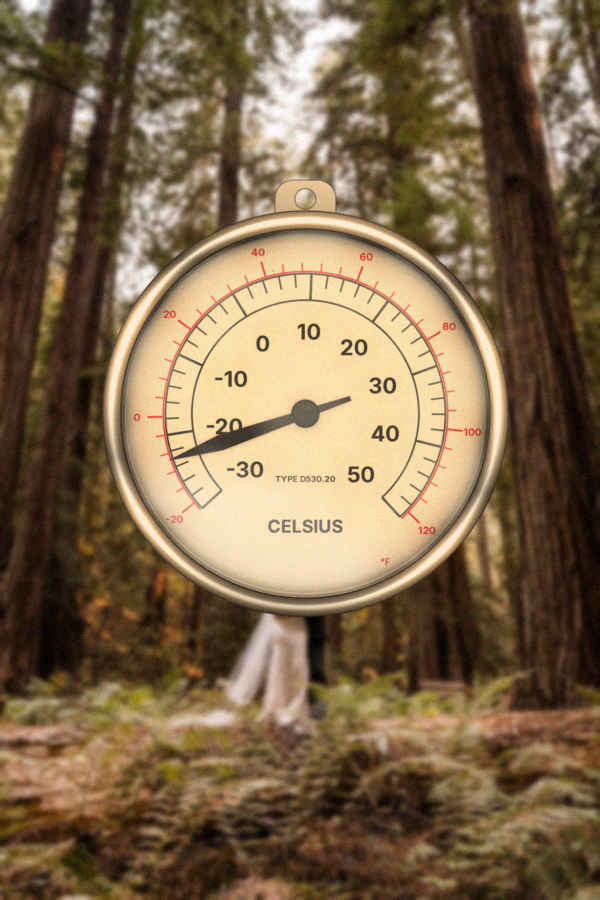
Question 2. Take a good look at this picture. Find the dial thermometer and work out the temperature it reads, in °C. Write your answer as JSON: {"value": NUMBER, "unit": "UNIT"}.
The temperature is {"value": -23, "unit": "°C"}
